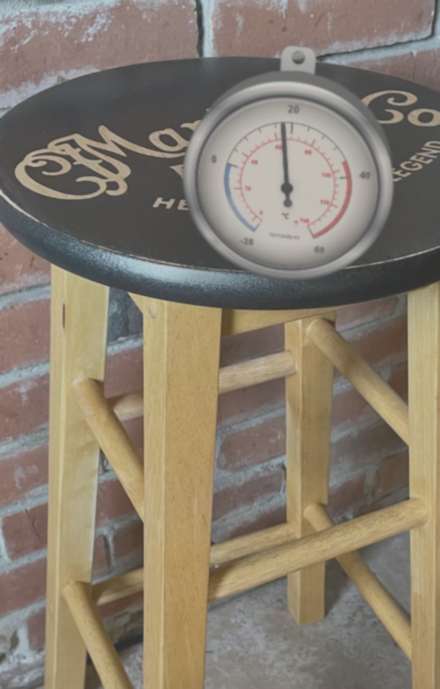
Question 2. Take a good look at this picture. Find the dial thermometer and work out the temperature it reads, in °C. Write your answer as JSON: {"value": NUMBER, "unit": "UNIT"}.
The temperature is {"value": 18, "unit": "°C"}
